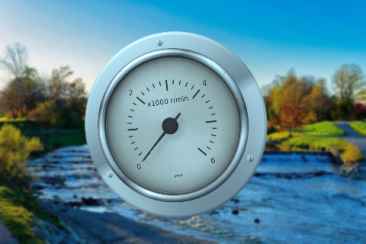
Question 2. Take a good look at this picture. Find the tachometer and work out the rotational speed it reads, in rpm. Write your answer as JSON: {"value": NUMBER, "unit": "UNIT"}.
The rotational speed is {"value": 0, "unit": "rpm"}
